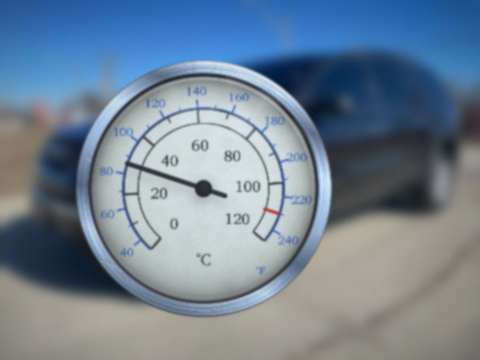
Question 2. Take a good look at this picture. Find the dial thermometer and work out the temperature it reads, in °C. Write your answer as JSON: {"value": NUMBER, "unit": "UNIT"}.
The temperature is {"value": 30, "unit": "°C"}
